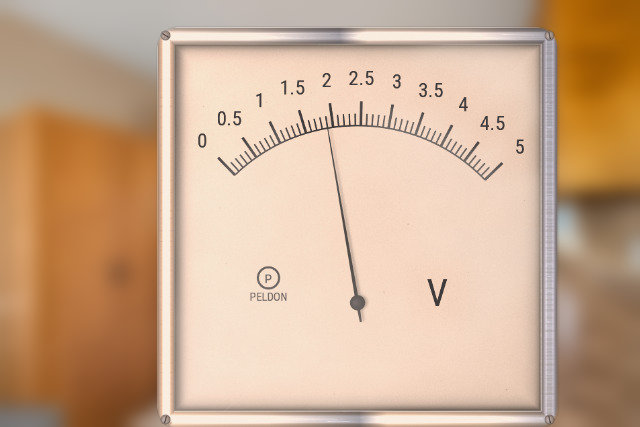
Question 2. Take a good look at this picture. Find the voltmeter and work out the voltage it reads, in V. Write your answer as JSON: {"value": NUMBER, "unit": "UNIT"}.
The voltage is {"value": 1.9, "unit": "V"}
